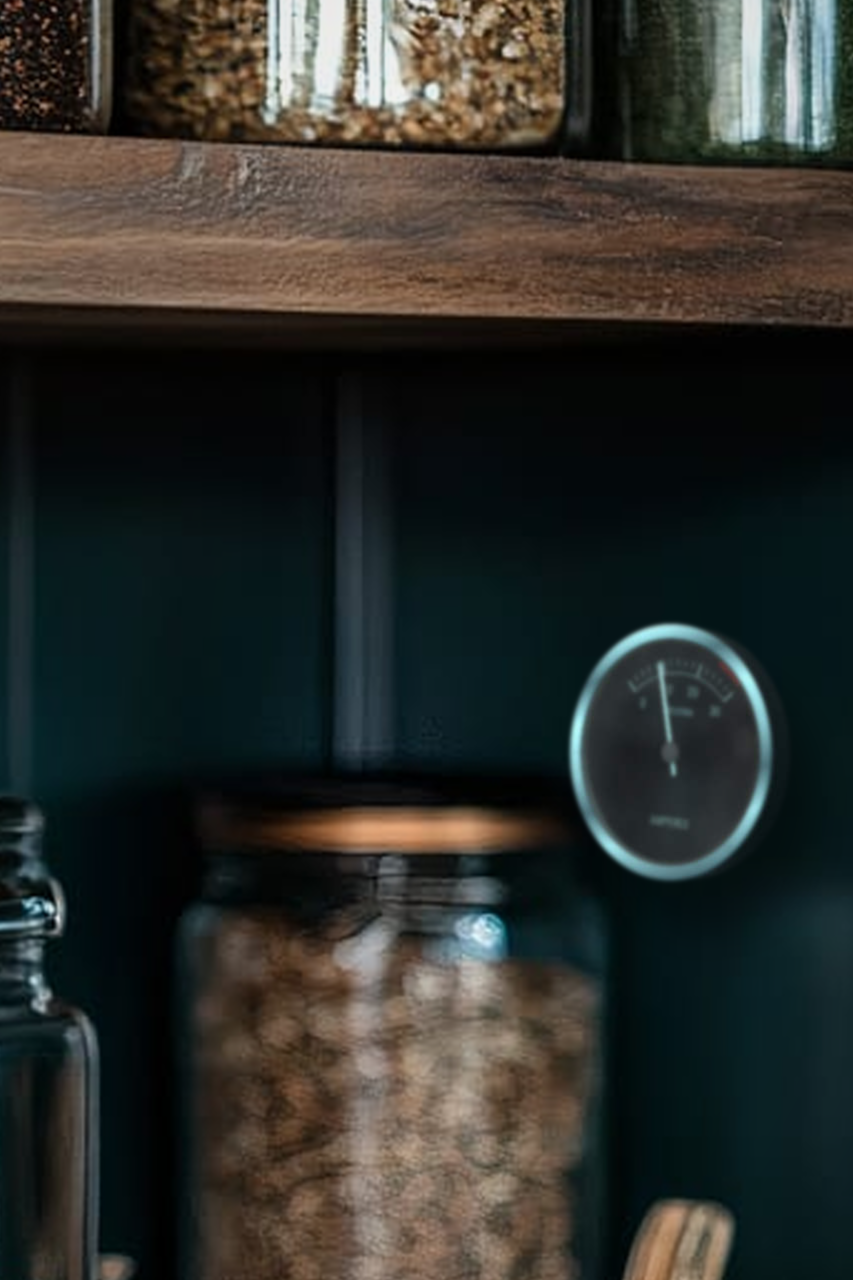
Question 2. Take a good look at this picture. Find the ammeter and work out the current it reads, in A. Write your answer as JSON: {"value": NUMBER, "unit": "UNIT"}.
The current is {"value": 10, "unit": "A"}
